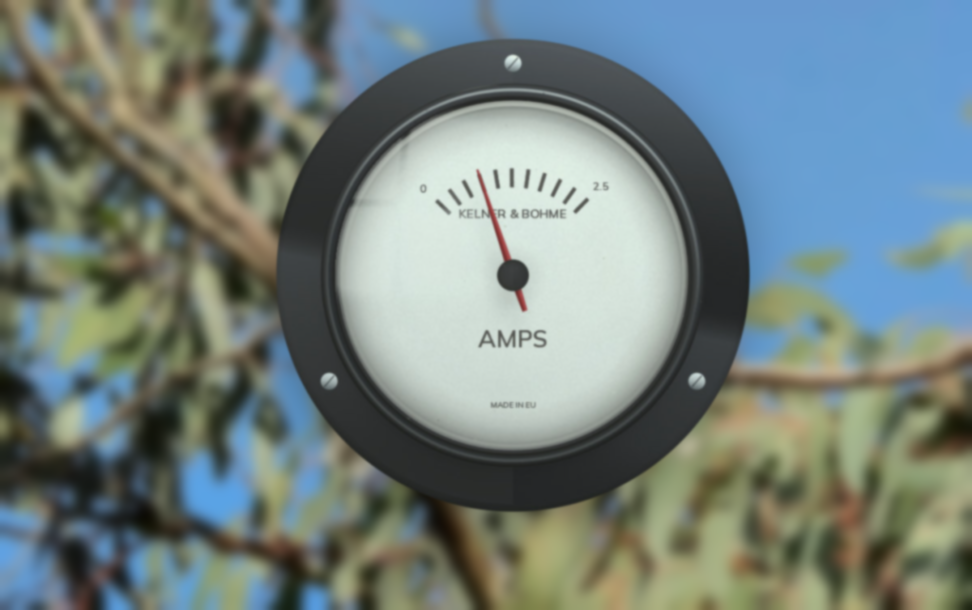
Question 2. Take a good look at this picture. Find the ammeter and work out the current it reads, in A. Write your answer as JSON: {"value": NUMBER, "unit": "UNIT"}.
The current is {"value": 0.75, "unit": "A"}
